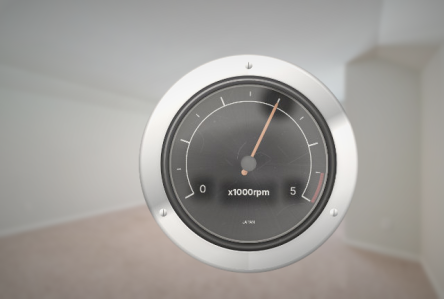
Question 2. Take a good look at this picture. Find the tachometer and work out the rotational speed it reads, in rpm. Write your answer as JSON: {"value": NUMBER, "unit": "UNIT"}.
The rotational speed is {"value": 3000, "unit": "rpm"}
